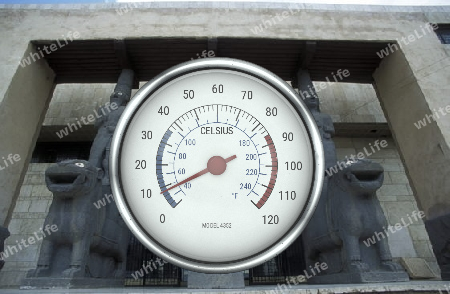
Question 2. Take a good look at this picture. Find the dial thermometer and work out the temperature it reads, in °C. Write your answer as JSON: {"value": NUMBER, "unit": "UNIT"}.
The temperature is {"value": 8, "unit": "°C"}
